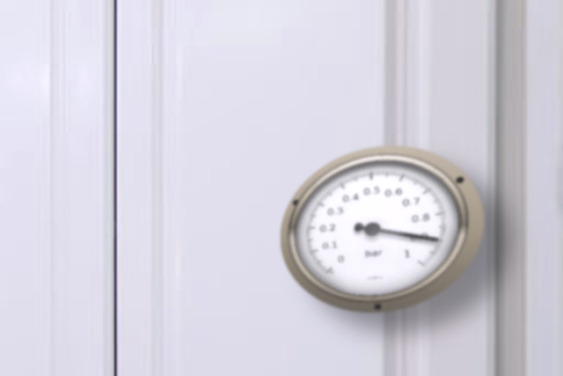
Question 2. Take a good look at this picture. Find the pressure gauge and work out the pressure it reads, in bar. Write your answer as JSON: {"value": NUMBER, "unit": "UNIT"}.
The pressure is {"value": 0.9, "unit": "bar"}
